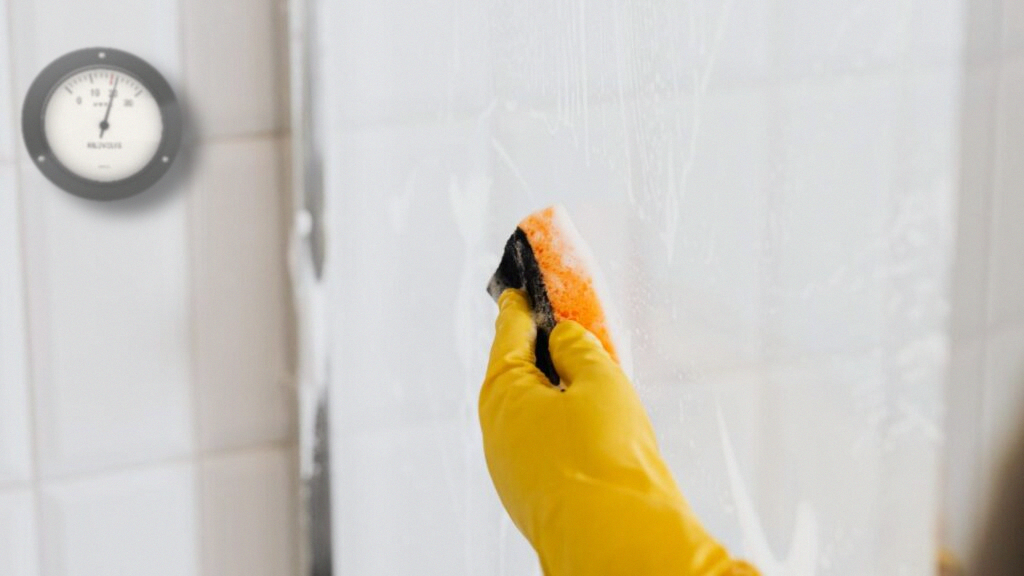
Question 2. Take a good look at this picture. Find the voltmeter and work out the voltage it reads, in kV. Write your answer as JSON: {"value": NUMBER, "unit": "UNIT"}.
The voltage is {"value": 20, "unit": "kV"}
